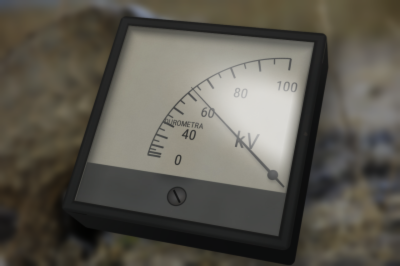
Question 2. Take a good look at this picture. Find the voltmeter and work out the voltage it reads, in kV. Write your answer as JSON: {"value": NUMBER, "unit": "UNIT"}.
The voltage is {"value": 62.5, "unit": "kV"}
